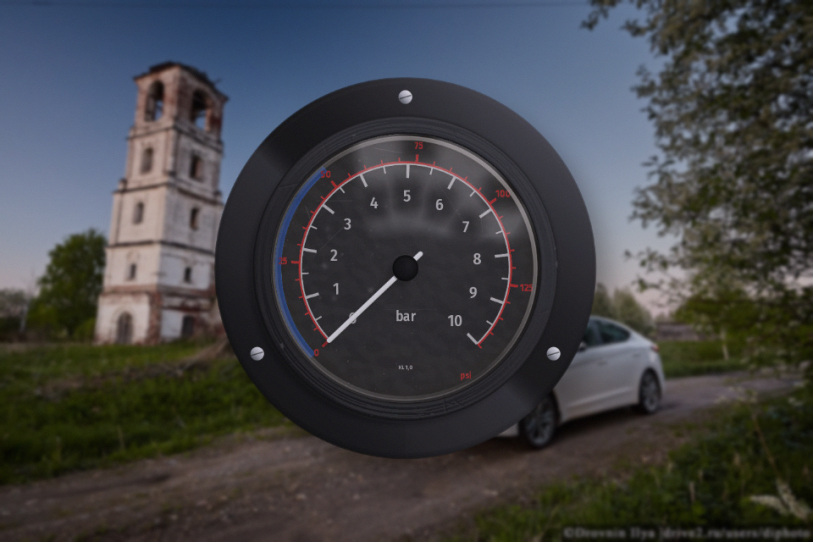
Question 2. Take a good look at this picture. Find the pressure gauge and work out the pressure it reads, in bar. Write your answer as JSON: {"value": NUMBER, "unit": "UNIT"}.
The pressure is {"value": 0, "unit": "bar"}
